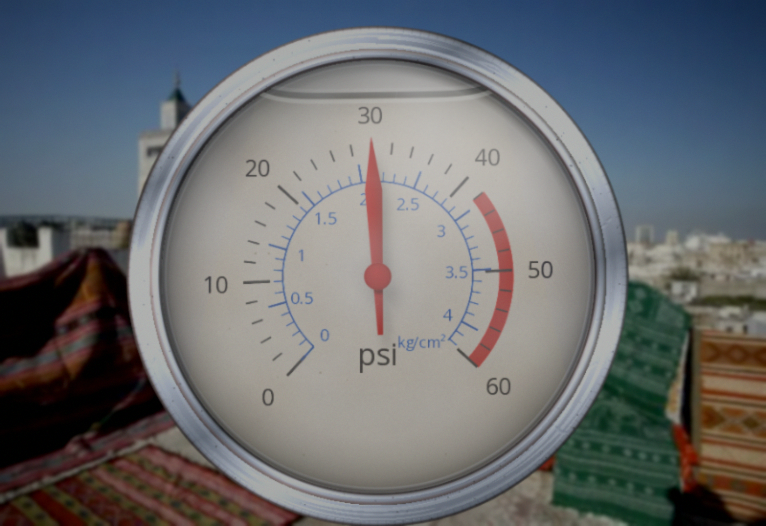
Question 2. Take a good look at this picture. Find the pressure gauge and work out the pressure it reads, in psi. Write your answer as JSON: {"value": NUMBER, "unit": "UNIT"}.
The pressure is {"value": 30, "unit": "psi"}
